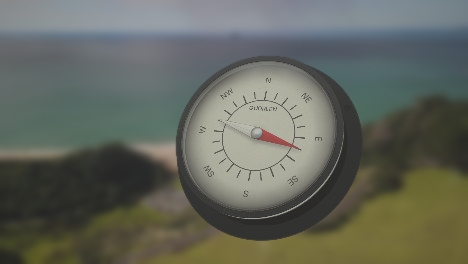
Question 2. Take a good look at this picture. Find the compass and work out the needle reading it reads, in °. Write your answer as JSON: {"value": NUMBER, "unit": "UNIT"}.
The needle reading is {"value": 105, "unit": "°"}
